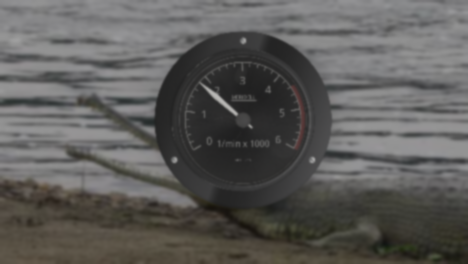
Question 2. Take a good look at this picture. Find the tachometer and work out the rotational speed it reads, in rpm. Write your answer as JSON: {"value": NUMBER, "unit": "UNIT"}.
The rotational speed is {"value": 1800, "unit": "rpm"}
